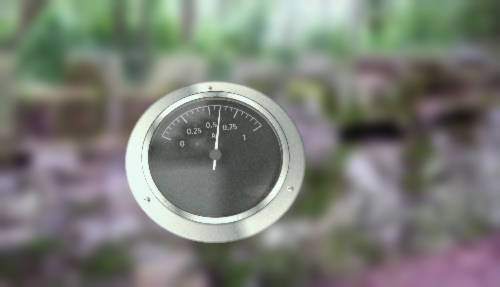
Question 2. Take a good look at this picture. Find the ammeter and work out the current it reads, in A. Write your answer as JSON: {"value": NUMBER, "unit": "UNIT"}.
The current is {"value": 0.6, "unit": "A"}
